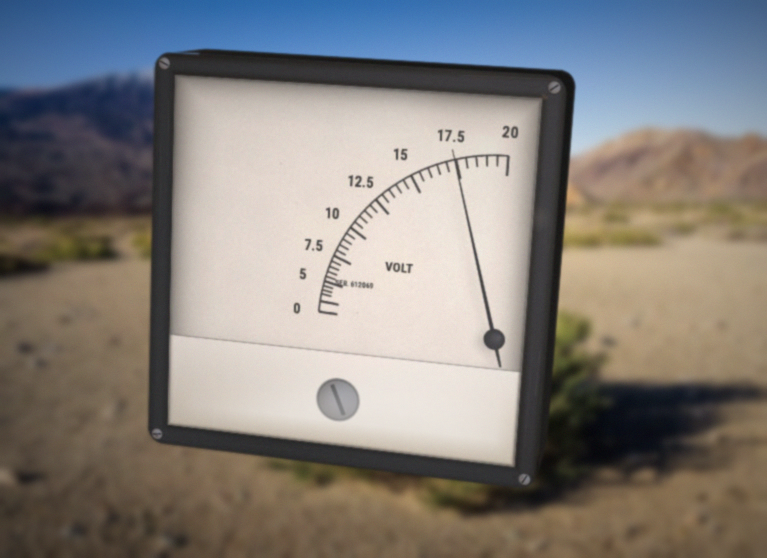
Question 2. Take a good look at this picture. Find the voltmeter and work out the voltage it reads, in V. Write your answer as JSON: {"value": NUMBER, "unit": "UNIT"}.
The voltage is {"value": 17.5, "unit": "V"}
